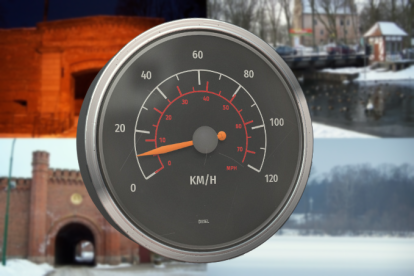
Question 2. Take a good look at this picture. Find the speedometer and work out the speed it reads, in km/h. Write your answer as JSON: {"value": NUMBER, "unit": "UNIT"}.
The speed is {"value": 10, "unit": "km/h"}
